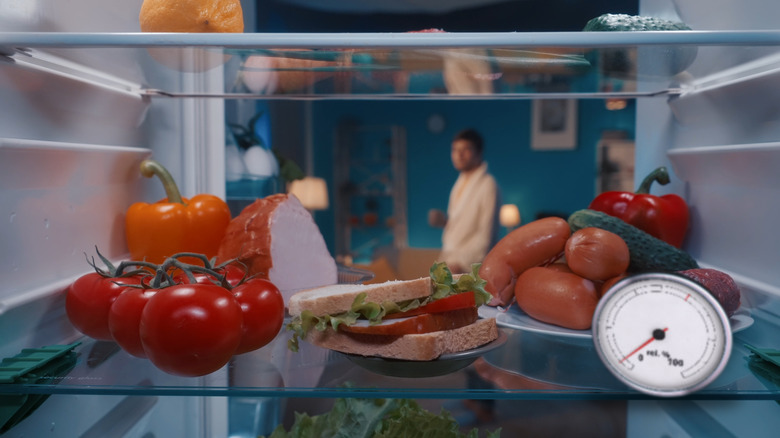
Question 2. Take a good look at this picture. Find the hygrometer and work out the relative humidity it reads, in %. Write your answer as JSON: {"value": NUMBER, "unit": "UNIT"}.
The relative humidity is {"value": 5, "unit": "%"}
